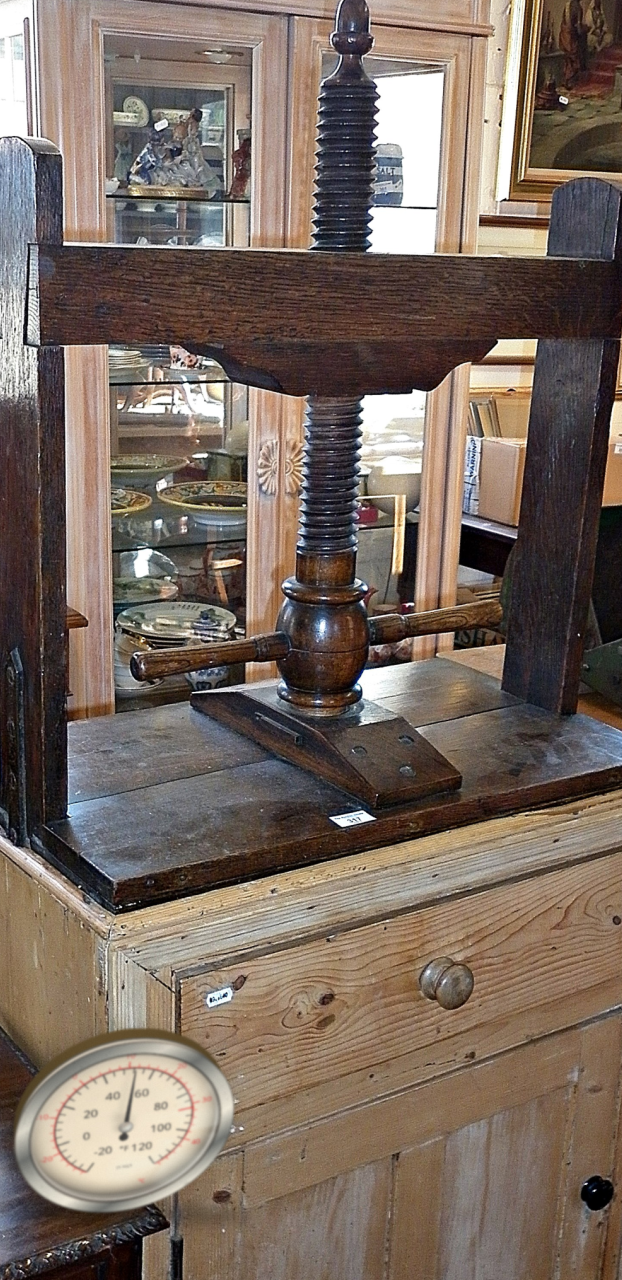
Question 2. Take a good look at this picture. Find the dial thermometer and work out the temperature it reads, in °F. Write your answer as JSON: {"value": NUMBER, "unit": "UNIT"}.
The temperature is {"value": 52, "unit": "°F"}
